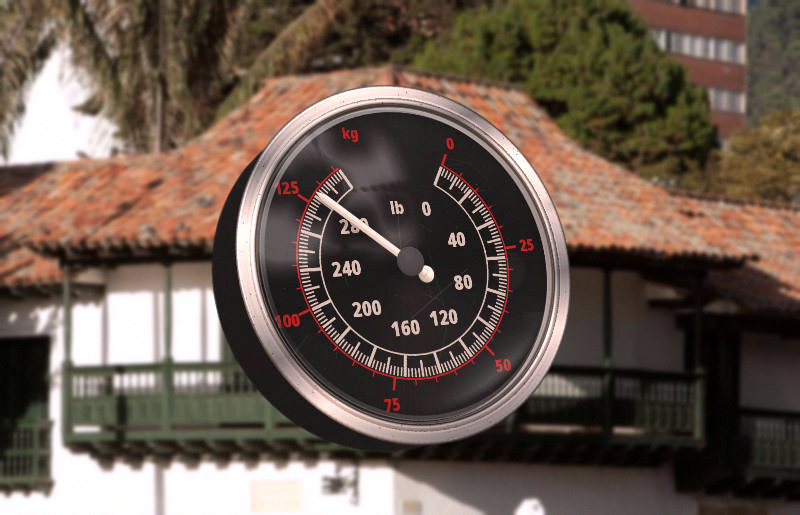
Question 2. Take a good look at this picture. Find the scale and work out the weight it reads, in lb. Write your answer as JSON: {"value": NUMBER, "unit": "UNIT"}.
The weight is {"value": 280, "unit": "lb"}
